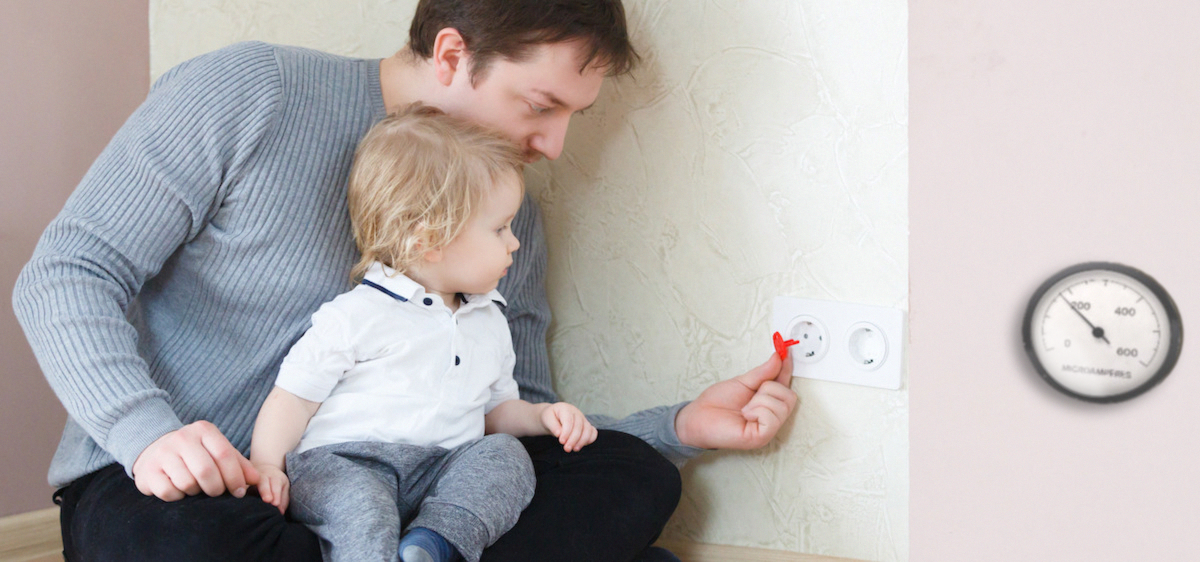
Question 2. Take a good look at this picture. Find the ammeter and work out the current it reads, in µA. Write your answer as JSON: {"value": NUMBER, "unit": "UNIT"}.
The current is {"value": 175, "unit": "µA"}
